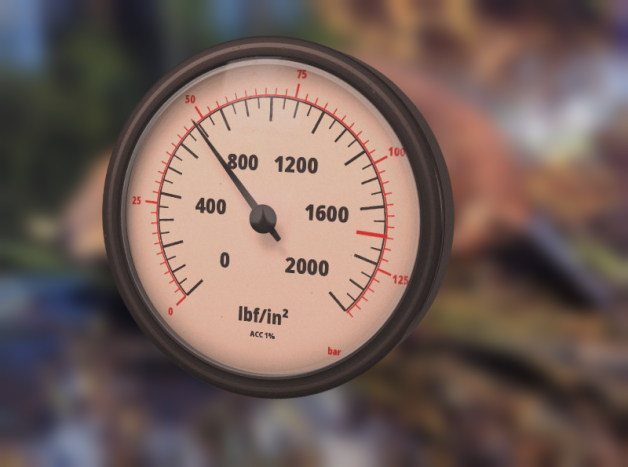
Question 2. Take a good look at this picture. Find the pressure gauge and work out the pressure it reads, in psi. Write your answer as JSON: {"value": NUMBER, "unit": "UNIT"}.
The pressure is {"value": 700, "unit": "psi"}
